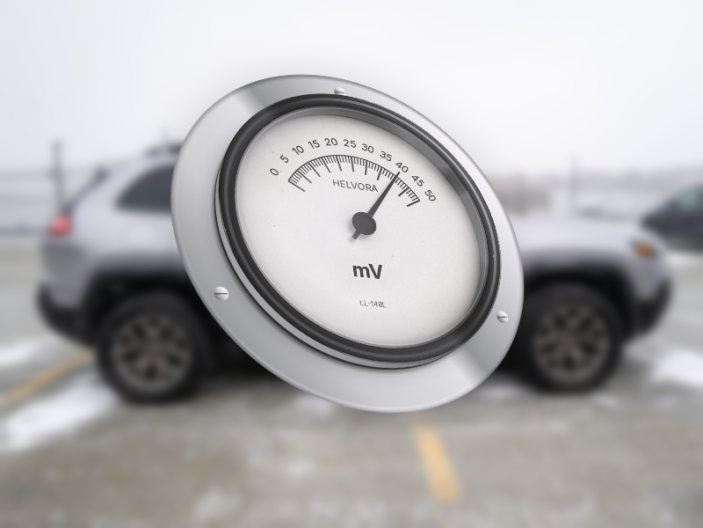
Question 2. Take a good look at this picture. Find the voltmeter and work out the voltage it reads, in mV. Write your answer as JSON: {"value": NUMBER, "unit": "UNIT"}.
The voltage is {"value": 40, "unit": "mV"}
